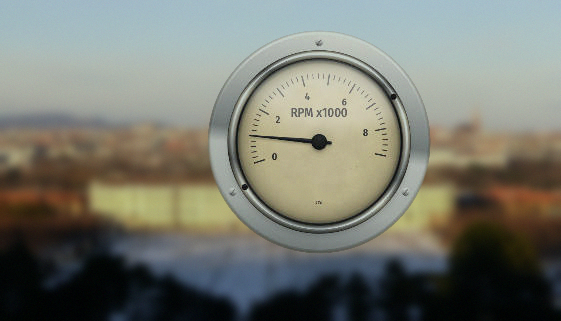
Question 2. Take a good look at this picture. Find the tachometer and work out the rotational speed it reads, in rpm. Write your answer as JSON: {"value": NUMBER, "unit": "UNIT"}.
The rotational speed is {"value": 1000, "unit": "rpm"}
